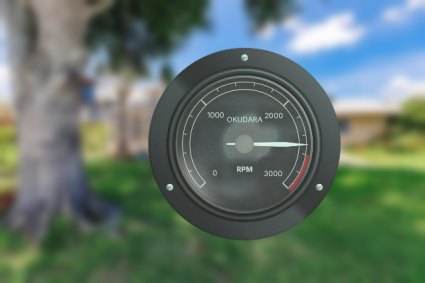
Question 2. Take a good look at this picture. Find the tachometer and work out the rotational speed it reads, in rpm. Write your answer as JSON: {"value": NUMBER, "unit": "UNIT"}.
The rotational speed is {"value": 2500, "unit": "rpm"}
